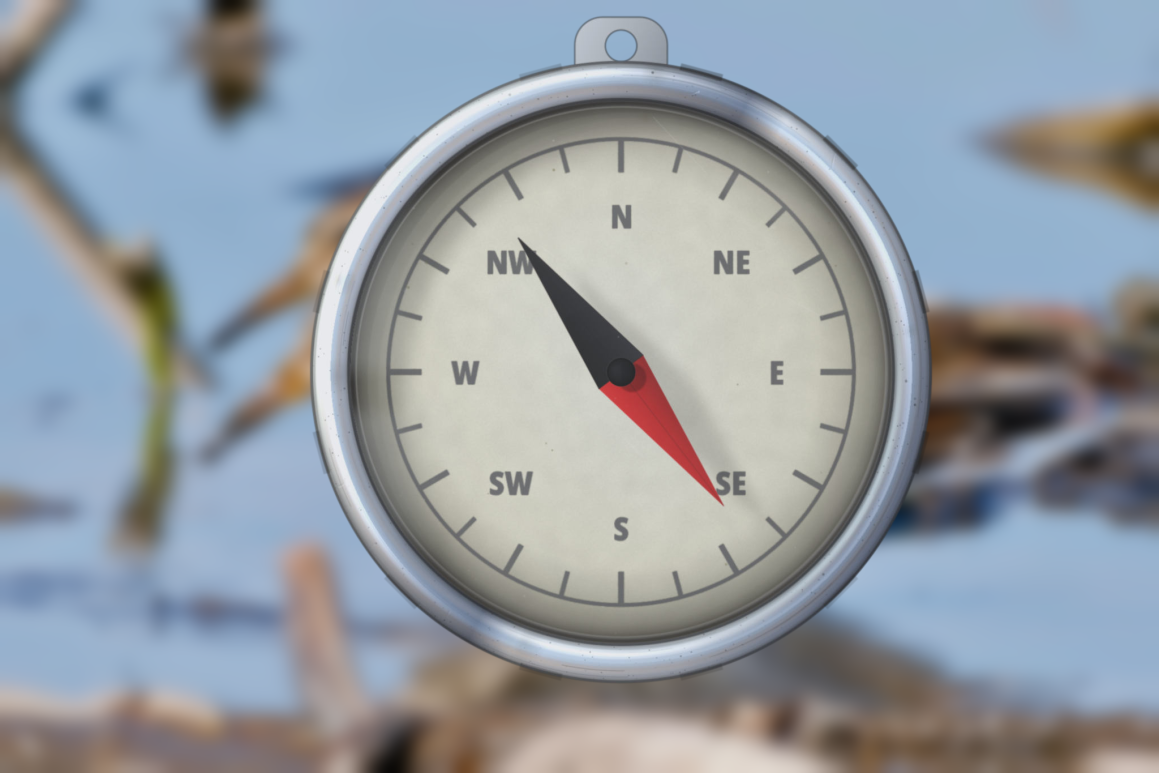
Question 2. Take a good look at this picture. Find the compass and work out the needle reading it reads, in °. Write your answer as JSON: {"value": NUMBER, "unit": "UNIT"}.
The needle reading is {"value": 142.5, "unit": "°"}
